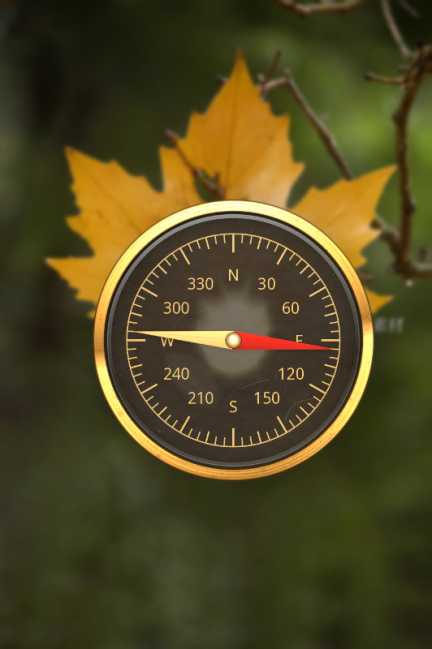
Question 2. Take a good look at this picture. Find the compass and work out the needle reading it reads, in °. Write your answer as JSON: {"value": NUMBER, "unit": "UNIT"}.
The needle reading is {"value": 95, "unit": "°"}
